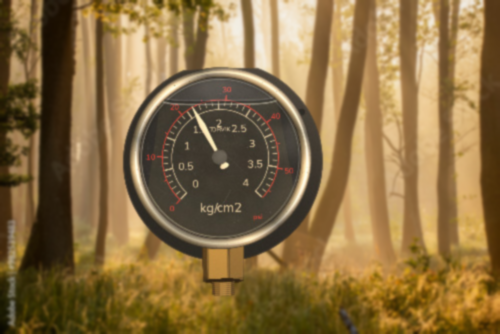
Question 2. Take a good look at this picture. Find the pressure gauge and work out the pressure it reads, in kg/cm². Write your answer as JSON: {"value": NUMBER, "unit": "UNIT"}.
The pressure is {"value": 1.6, "unit": "kg/cm²"}
